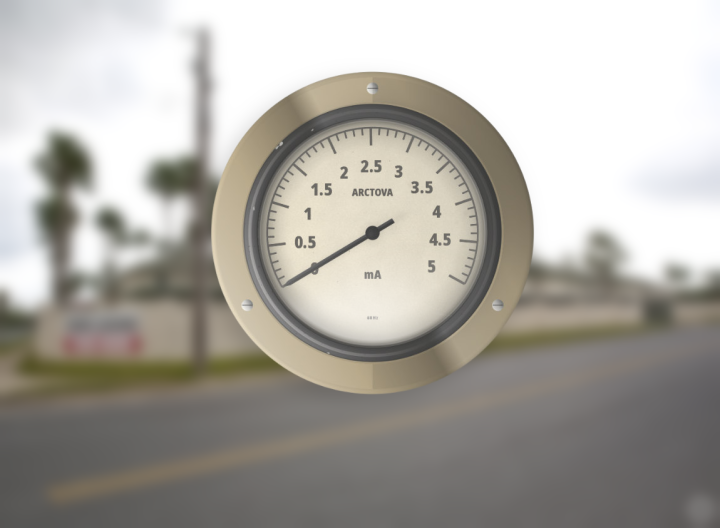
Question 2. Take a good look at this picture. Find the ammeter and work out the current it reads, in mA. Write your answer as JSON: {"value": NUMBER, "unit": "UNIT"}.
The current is {"value": 0, "unit": "mA"}
